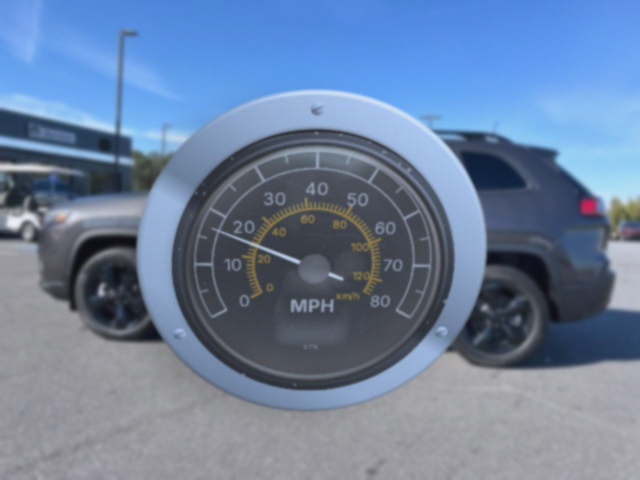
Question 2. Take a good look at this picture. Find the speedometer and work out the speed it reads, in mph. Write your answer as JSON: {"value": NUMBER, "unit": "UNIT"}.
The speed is {"value": 17.5, "unit": "mph"}
